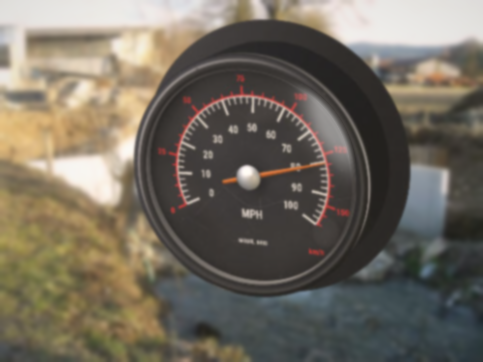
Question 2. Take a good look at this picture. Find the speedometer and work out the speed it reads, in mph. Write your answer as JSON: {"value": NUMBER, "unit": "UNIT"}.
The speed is {"value": 80, "unit": "mph"}
